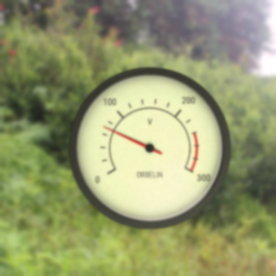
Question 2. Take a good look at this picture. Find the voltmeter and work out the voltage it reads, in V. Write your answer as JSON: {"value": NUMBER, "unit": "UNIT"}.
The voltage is {"value": 70, "unit": "V"}
